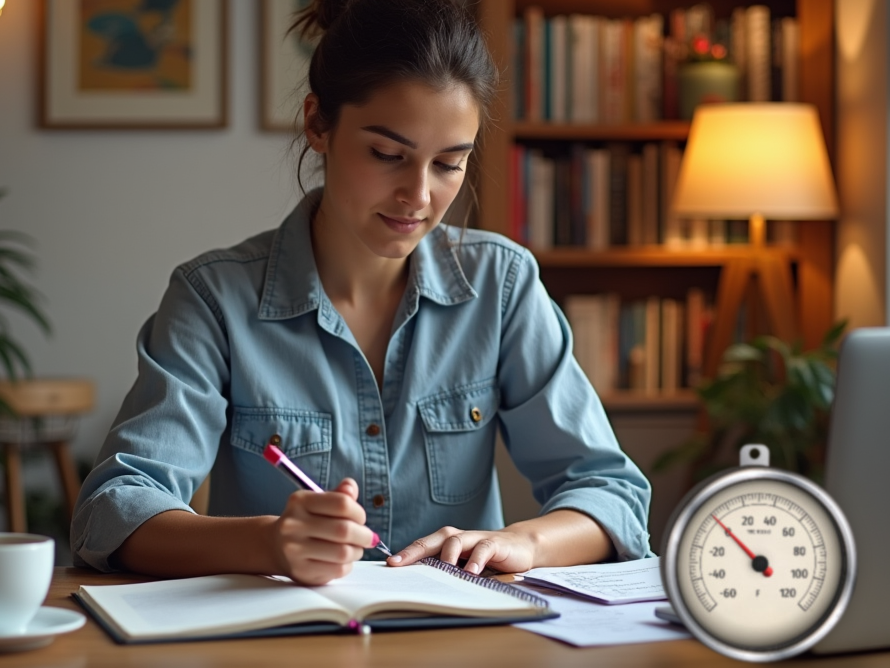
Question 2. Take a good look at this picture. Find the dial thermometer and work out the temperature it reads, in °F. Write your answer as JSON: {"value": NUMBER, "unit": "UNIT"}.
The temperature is {"value": 0, "unit": "°F"}
